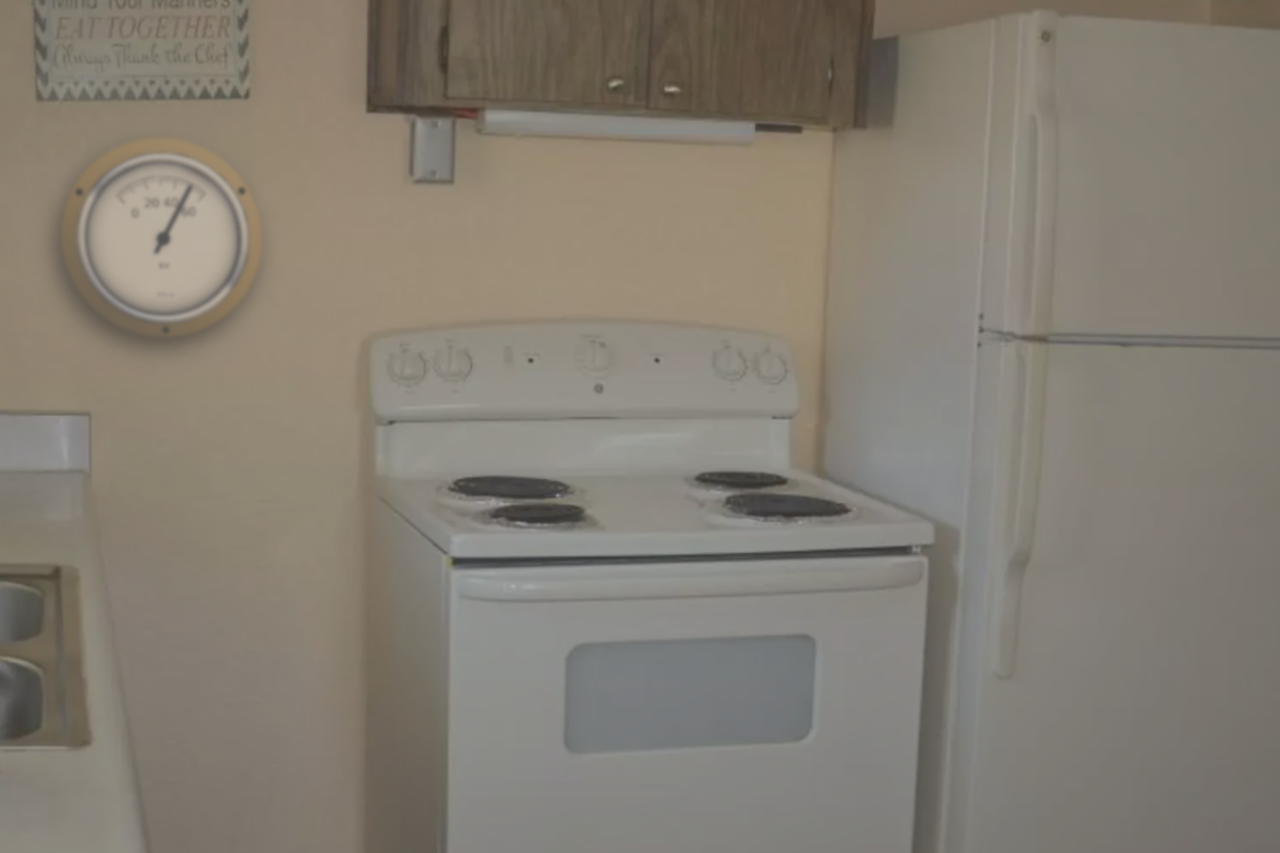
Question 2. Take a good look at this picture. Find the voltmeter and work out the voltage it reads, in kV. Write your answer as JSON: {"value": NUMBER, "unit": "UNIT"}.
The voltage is {"value": 50, "unit": "kV"}
